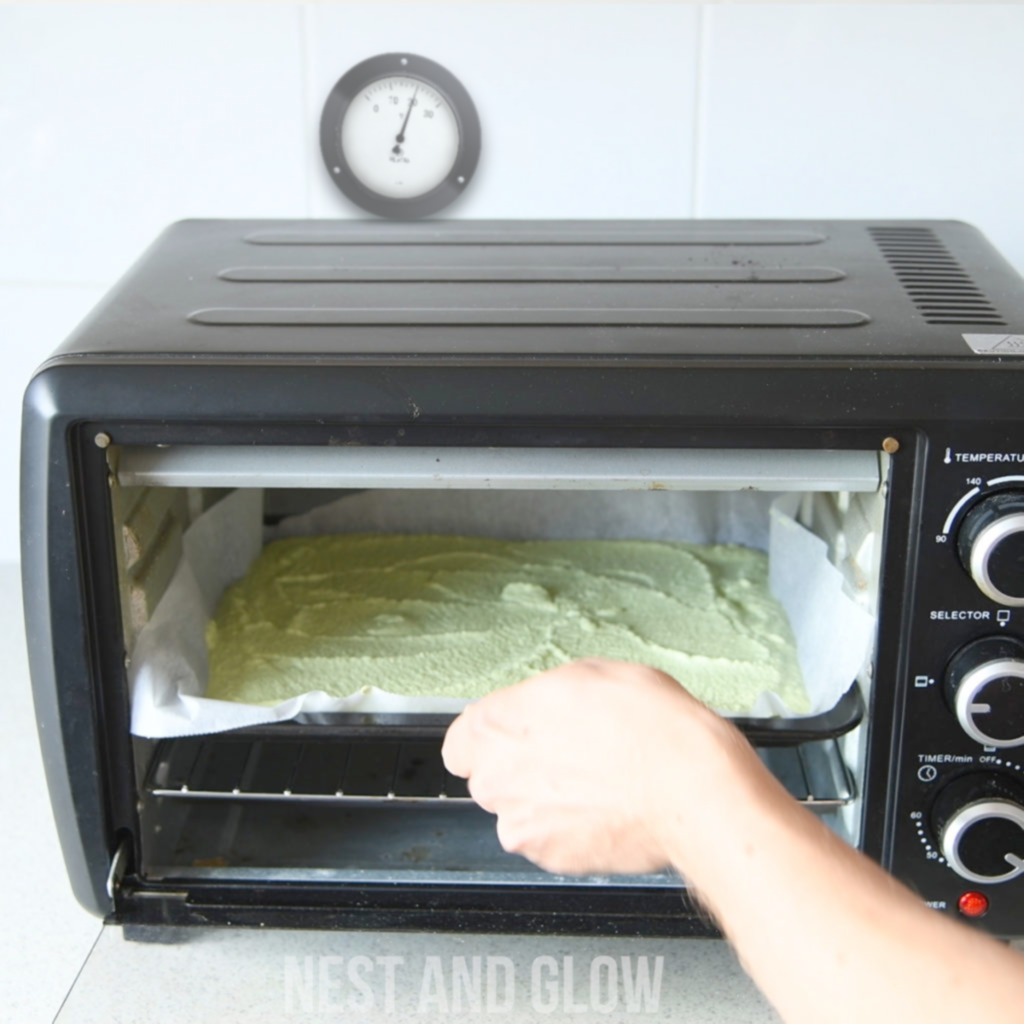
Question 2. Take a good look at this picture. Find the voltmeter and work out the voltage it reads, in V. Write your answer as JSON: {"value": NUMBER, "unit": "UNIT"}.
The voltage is {"value": 20, "unit": "V"}
